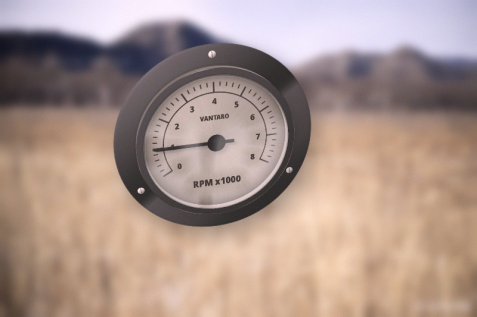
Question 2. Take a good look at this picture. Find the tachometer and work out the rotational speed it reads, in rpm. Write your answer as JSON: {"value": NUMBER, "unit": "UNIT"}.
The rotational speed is {"value": 1000, "unit": "rpm"}
